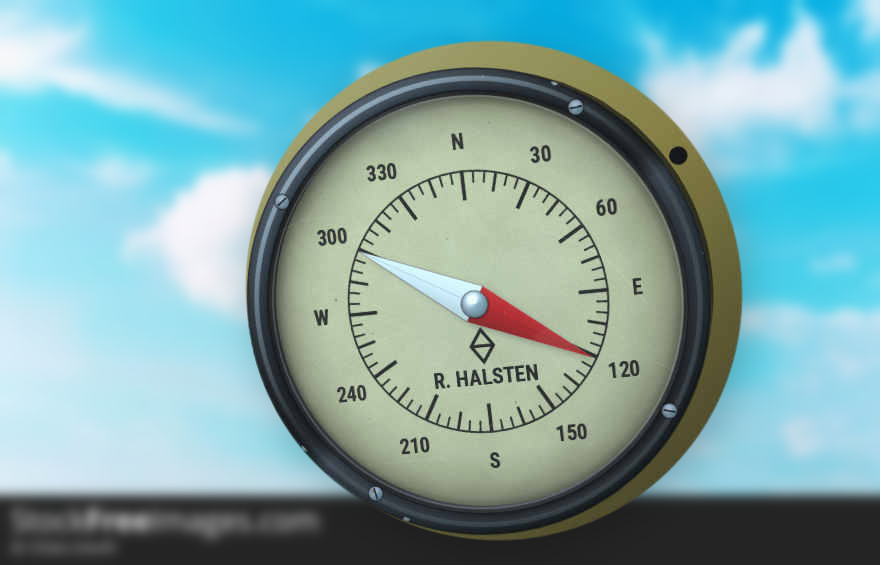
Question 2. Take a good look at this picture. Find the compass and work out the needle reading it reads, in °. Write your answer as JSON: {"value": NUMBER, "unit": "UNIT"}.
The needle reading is {"value": 120, "unit": "°"}
